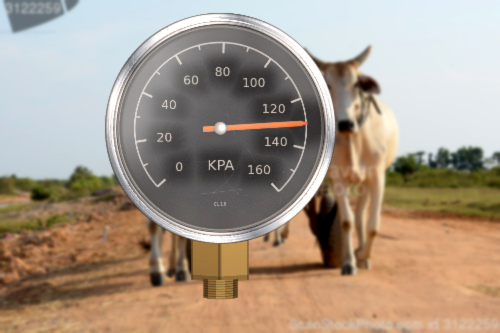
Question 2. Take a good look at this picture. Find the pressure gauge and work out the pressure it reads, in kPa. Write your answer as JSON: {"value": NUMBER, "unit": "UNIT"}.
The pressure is {"value": 130, "unit": "kPa"}
